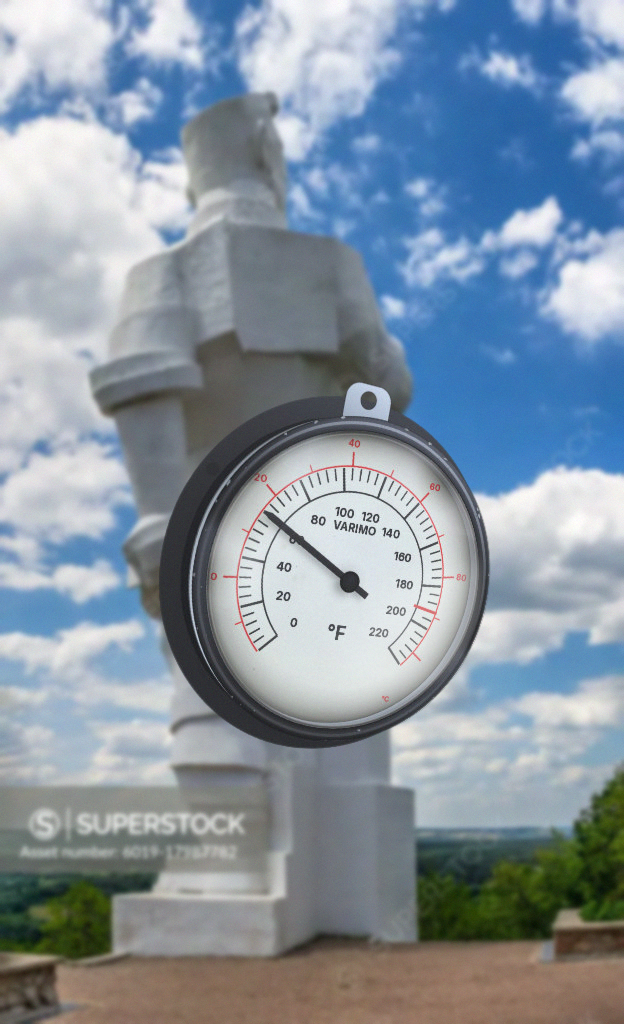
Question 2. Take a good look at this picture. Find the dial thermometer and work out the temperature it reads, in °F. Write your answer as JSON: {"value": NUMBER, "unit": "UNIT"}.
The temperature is {"value": 60, "unit": "°F"}
